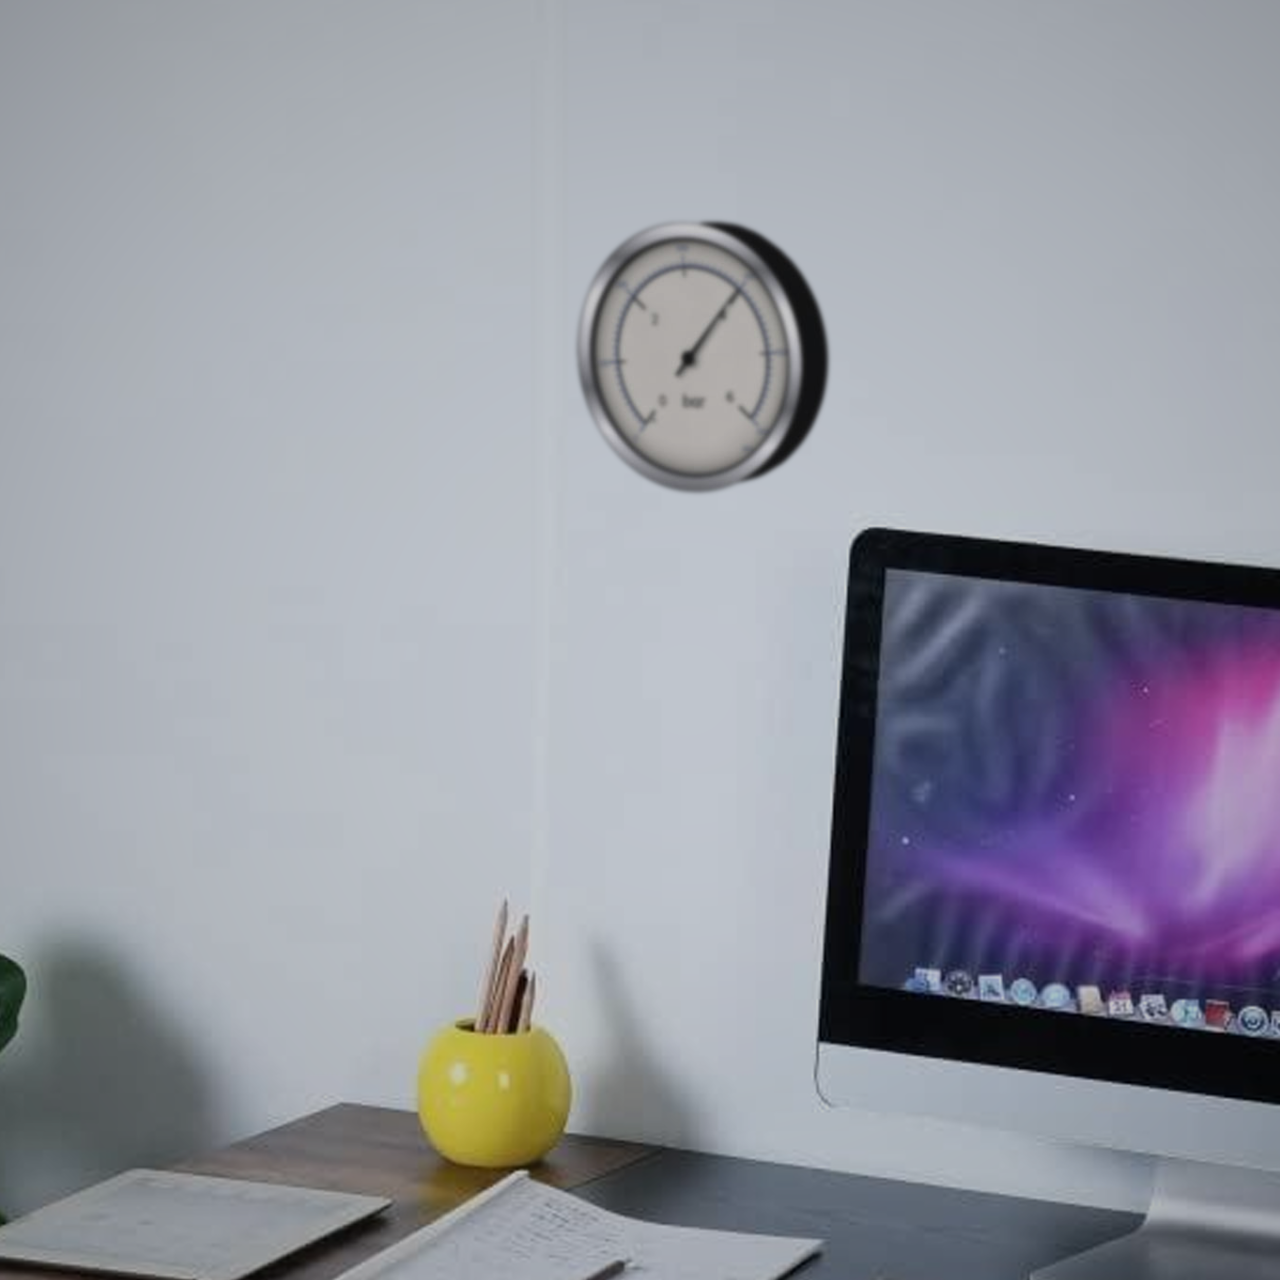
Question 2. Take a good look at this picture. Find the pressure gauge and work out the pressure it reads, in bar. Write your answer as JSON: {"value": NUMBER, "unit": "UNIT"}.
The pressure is {"value": 4, "unit": "bar"}
